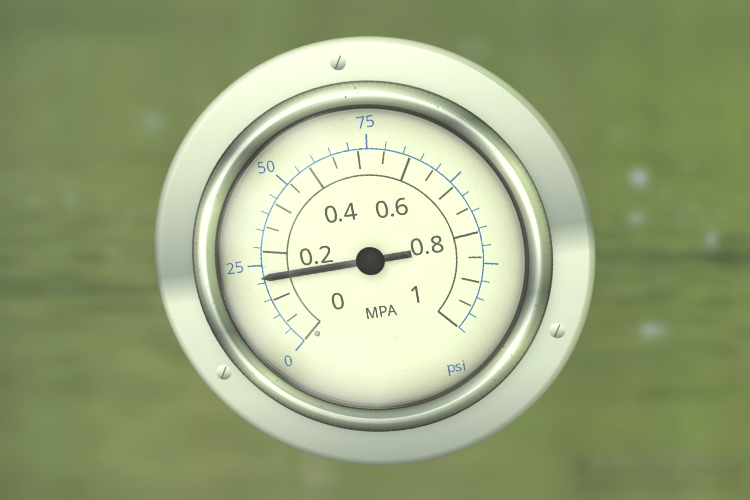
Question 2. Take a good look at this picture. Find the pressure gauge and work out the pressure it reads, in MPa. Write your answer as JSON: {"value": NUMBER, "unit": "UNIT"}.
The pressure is {"value": 0.15, "unit": "MPa"}
